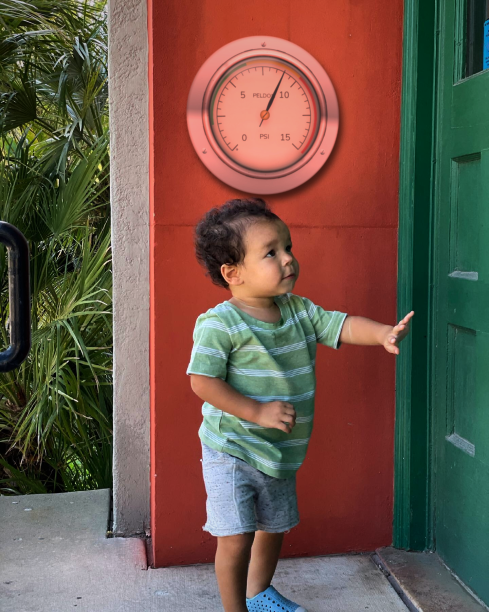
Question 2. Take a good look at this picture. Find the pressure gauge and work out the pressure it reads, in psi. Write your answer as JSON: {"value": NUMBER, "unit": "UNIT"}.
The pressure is {"value": 9, "unit": "psi"}
